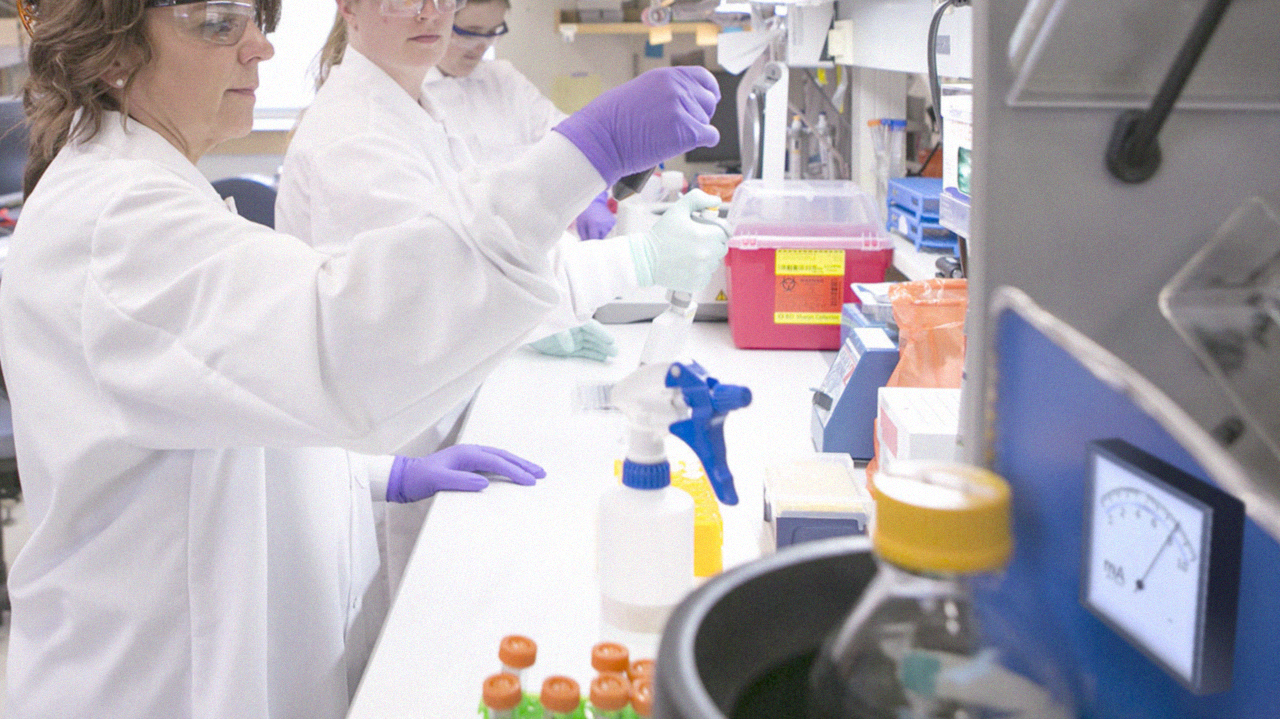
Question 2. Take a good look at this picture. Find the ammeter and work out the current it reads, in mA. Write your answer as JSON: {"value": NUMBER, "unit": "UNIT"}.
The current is {"value": 8, "unit": "mA"}
